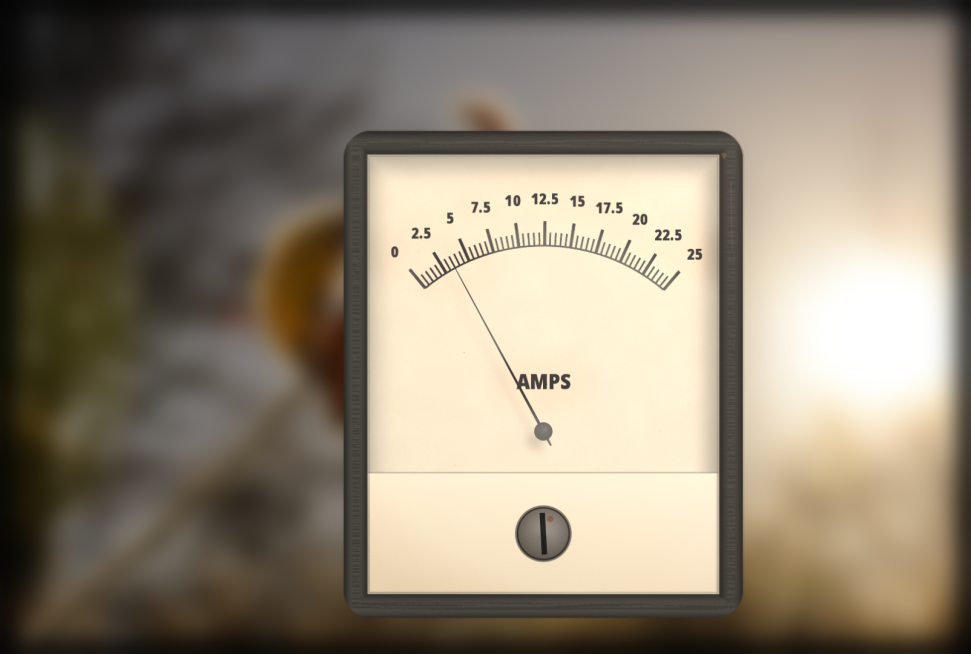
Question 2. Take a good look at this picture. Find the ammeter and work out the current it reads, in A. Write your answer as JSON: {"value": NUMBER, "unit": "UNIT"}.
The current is {"value": 3.5, "unit": "A"}
